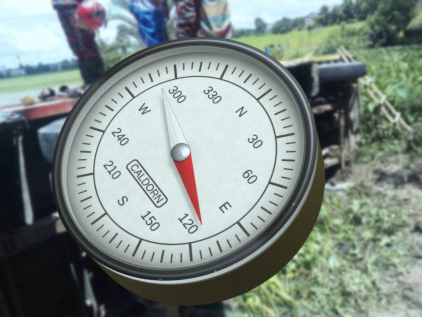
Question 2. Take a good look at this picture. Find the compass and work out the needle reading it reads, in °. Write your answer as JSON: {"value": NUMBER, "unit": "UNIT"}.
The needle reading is {"value": 110, "unit": "°"}
